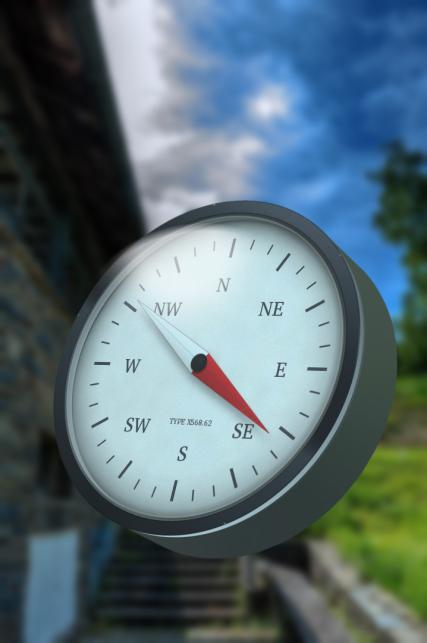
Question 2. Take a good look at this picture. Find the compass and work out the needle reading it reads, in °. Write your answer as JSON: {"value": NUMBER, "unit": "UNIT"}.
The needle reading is {"value": 125, "unit": "°"}
